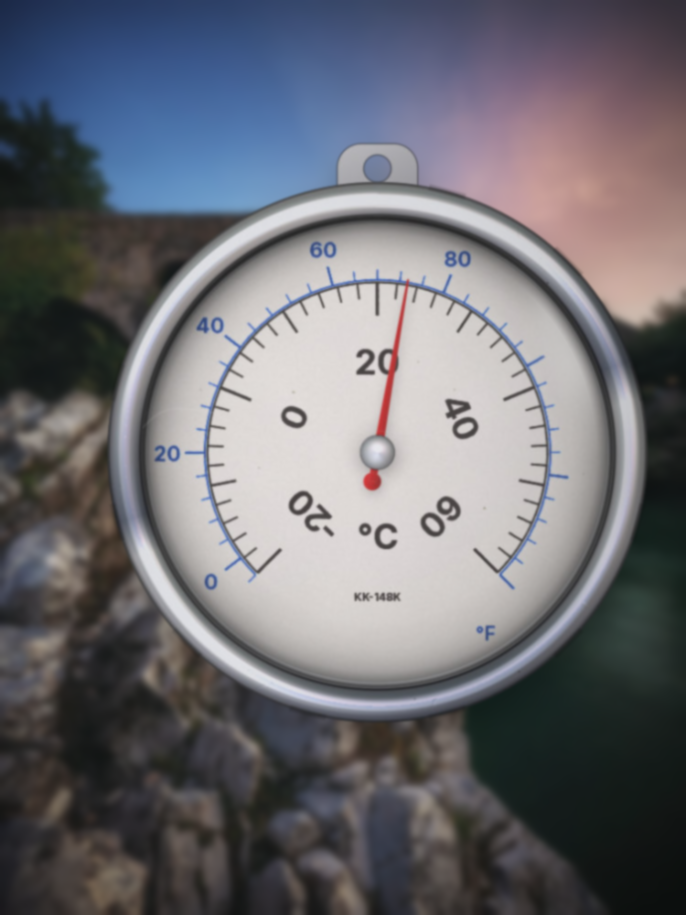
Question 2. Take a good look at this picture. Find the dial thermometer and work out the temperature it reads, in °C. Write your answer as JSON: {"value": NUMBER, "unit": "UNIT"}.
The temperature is {"value": 23, "unit": "°C"}
